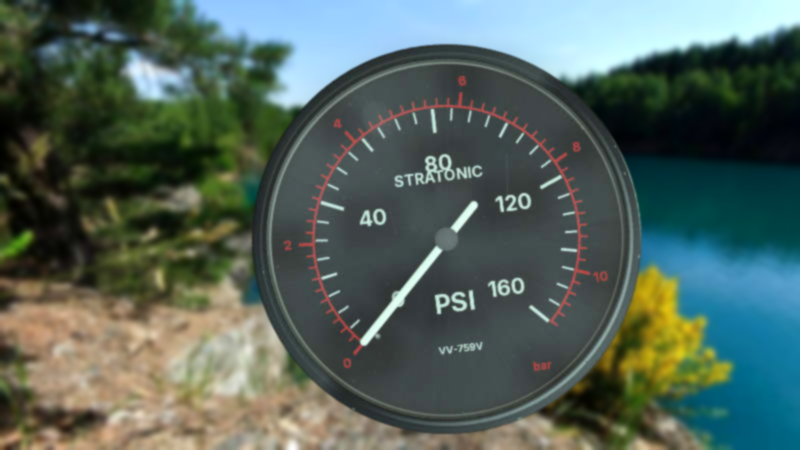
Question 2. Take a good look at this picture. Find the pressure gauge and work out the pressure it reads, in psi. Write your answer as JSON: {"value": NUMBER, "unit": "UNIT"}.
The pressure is {"value": 0, "unit": "psi"}
